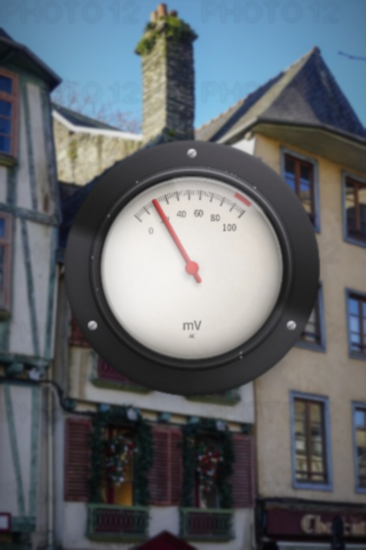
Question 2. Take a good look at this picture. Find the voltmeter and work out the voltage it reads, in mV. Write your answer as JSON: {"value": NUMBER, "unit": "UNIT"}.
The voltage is {"value": 20, "unit": "mV"}
